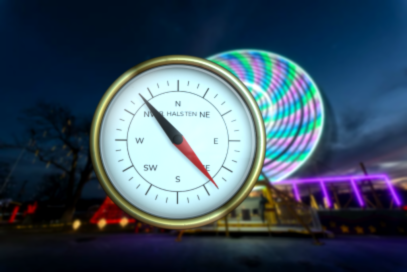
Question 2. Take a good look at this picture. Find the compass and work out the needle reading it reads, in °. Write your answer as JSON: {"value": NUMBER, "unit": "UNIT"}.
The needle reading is {"value": 140, "unit": "°"}
